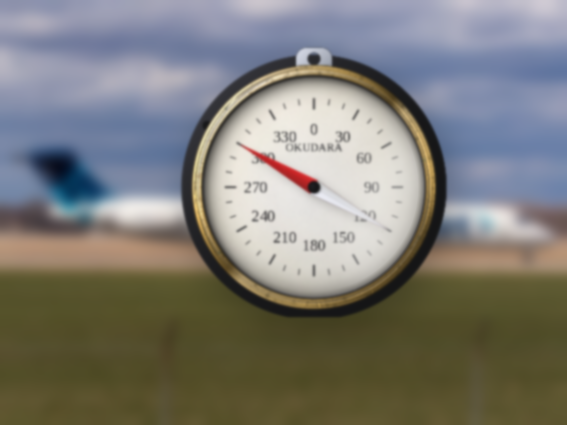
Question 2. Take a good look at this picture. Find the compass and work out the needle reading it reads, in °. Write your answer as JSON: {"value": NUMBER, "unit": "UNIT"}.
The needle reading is {"value": 300, "unit": "°"}
